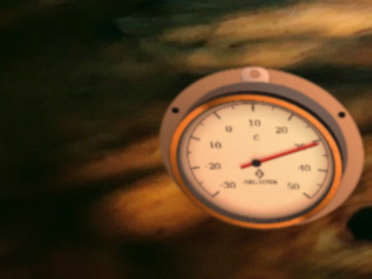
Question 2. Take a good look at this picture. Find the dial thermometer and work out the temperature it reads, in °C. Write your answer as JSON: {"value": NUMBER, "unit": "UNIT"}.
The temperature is {"value": 30, "unit": "°C"}
